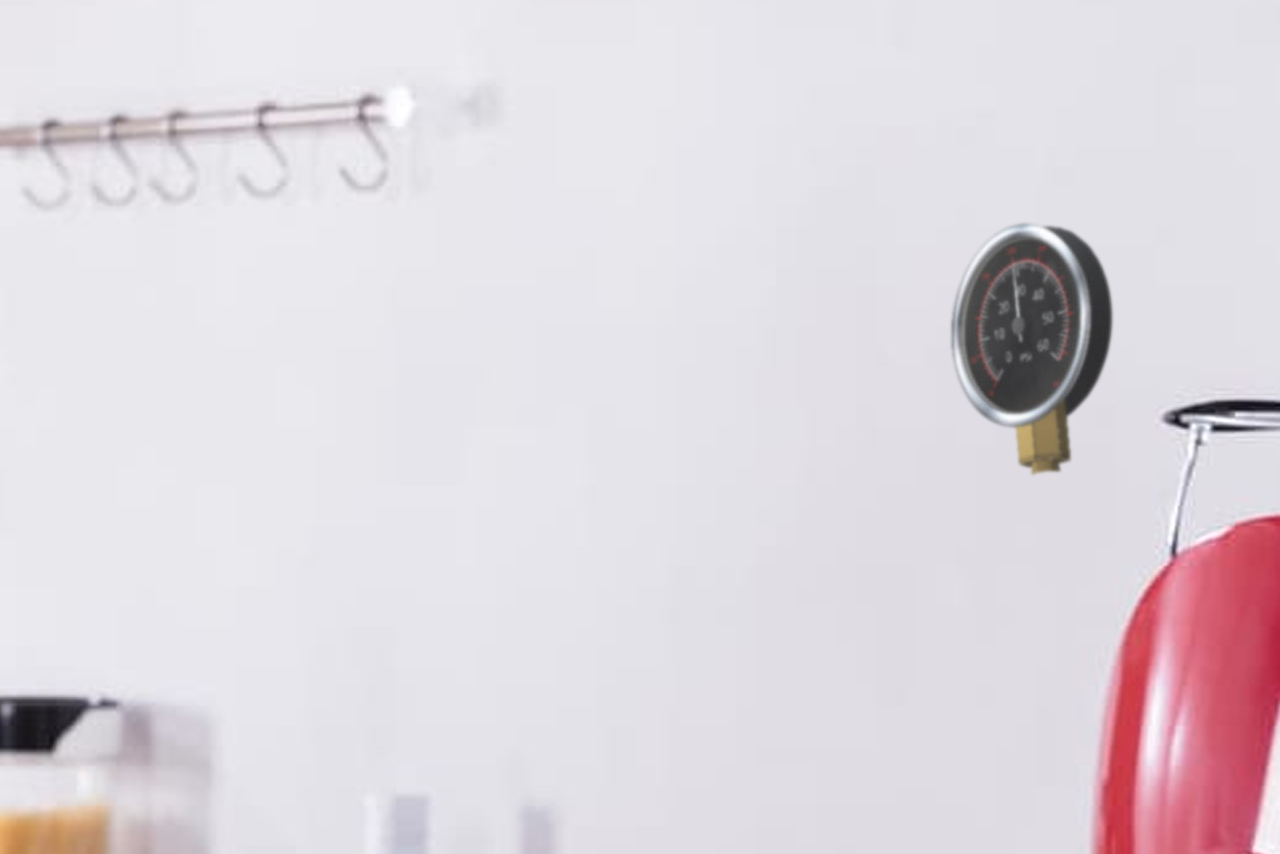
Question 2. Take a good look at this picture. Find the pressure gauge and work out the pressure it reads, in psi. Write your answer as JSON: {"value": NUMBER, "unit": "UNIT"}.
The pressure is {"value": 30, "unit": "psi"}
